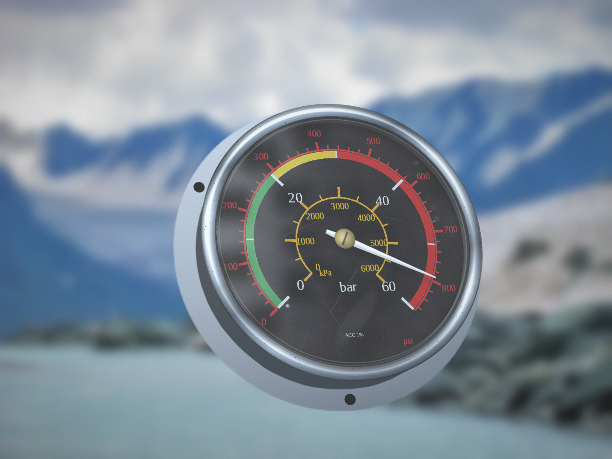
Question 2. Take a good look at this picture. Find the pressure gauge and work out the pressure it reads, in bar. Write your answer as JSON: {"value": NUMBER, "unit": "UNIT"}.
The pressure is {"value": 55, "unit": "bar"}
